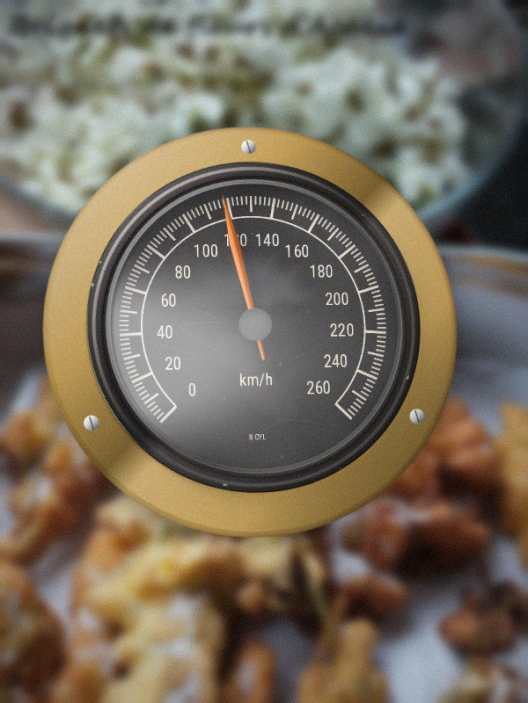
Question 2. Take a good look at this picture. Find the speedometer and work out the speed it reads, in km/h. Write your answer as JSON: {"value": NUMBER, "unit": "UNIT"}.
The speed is {"value": 118, "unit": "km/h"}
